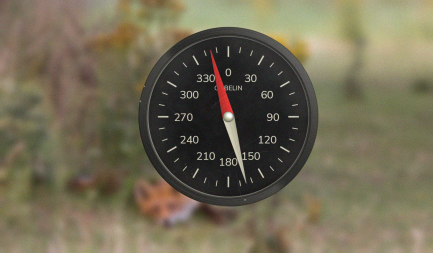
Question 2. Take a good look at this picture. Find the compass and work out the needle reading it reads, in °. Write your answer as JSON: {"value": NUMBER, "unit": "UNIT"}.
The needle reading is {"value": 345, "unit": "°"}
